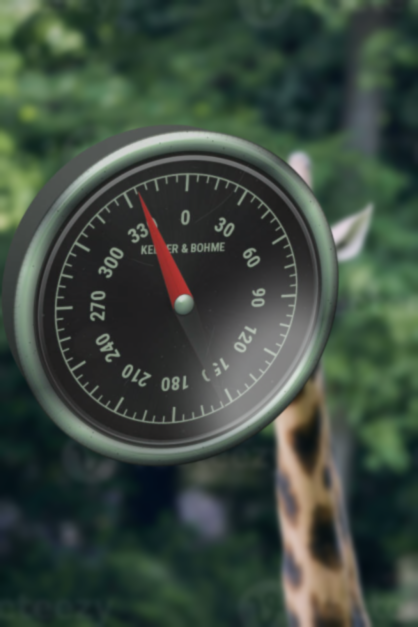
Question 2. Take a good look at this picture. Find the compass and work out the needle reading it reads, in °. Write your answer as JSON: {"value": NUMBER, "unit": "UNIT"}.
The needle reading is {"value": 335, "unit": "°"}
